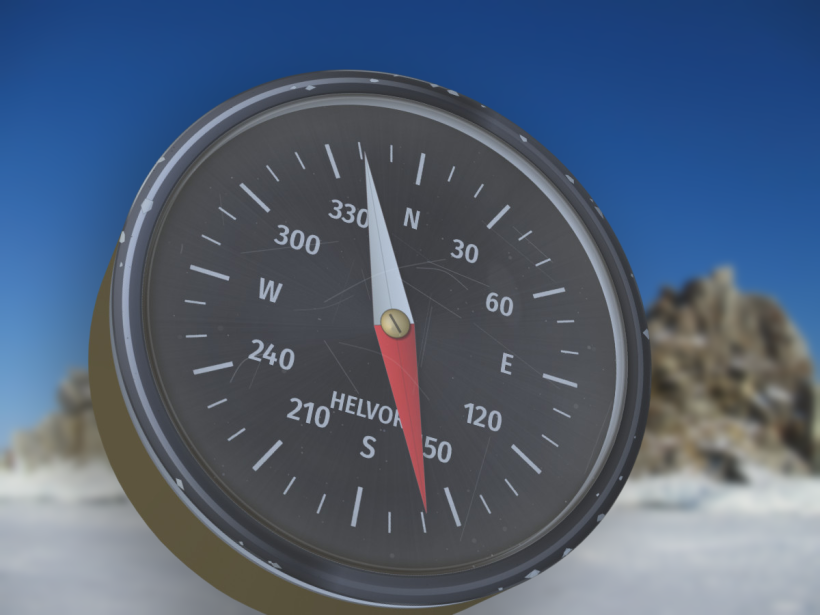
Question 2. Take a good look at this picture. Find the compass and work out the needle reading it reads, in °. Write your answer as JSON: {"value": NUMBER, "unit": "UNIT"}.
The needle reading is {"value": 160, "unit": "°"}
